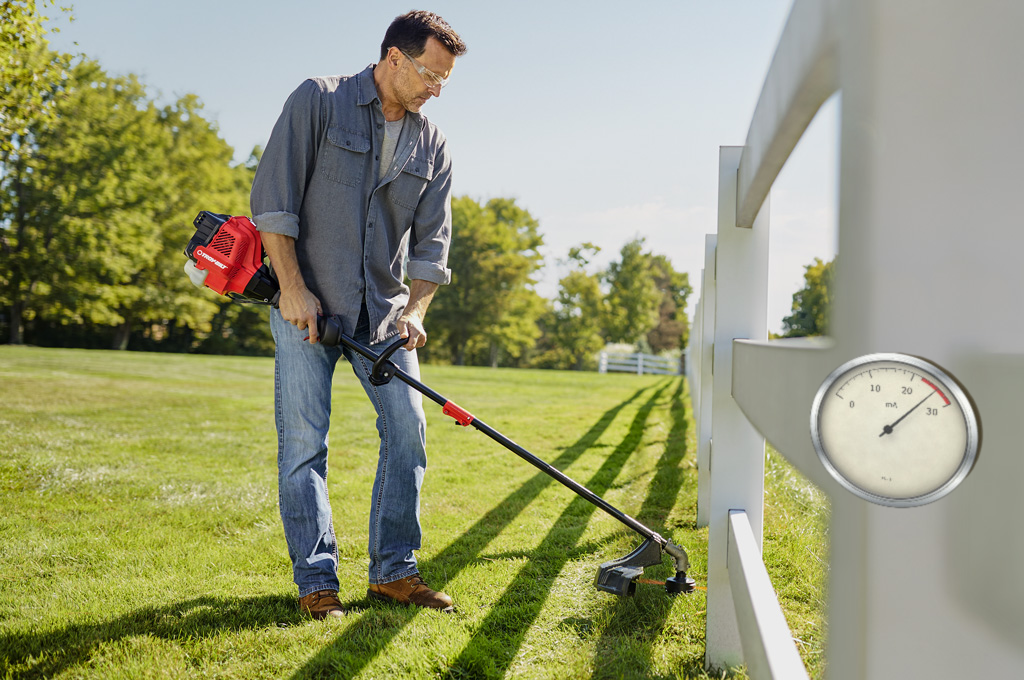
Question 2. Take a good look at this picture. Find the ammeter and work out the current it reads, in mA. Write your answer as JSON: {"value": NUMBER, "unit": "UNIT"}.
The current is {"value": 26, "unit": "mA"}
